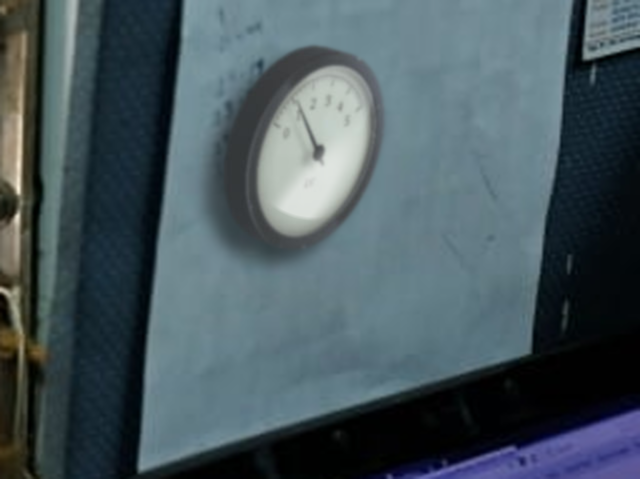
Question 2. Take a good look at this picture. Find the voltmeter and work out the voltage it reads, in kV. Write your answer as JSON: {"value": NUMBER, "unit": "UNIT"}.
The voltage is {"value": 1, "unit": "kV"}
